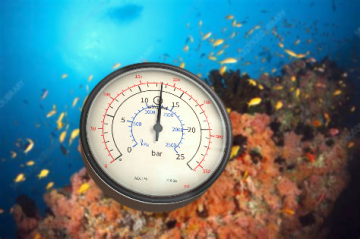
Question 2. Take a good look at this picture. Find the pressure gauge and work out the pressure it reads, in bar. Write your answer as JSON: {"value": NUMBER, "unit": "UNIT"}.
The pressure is {"value": 12.5, "unit": "bar"}
